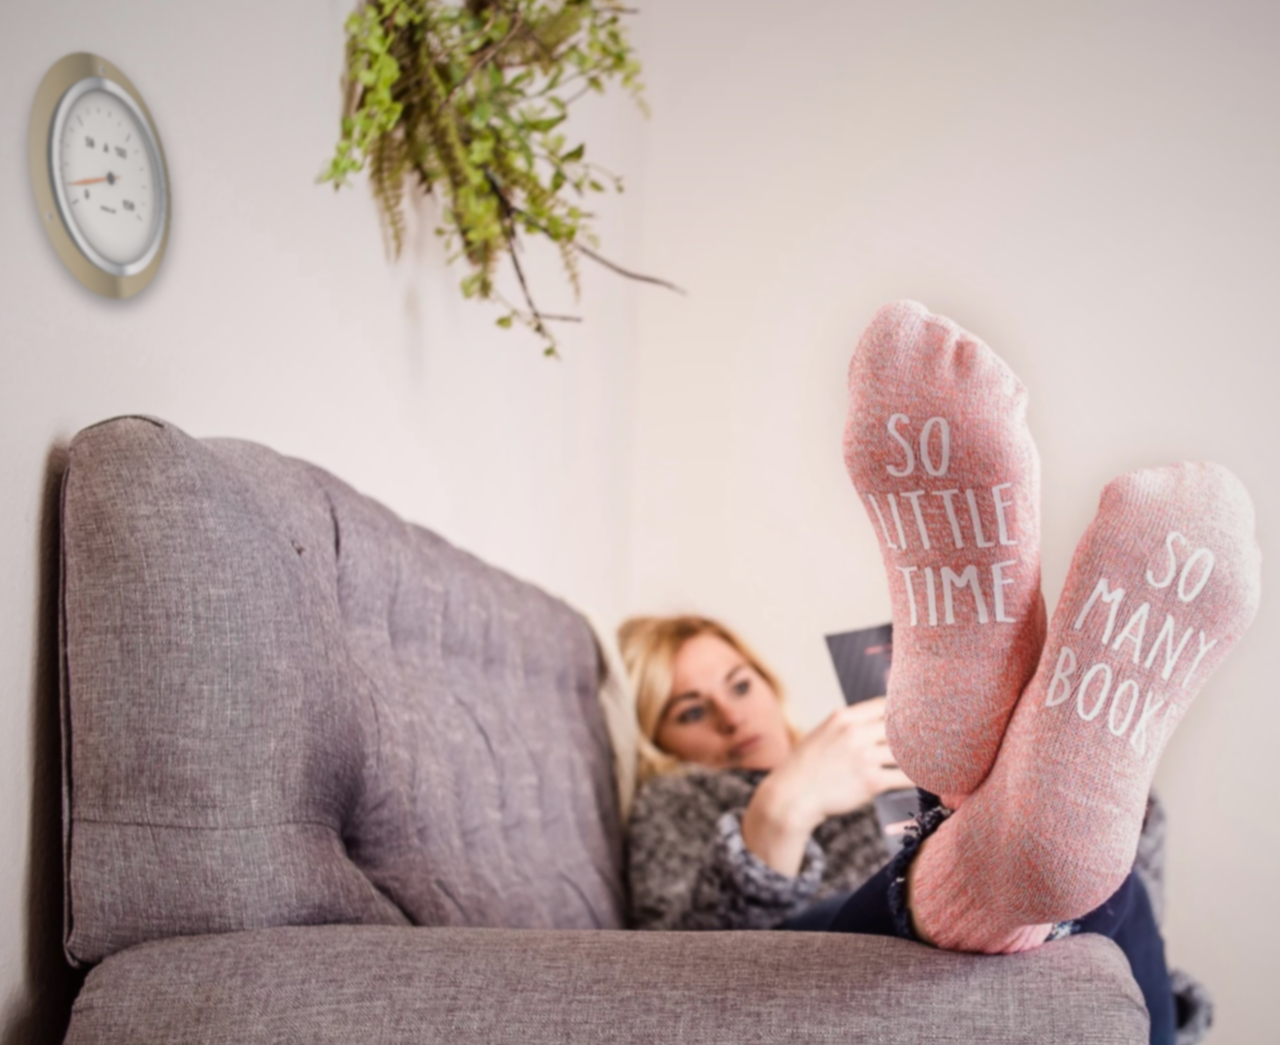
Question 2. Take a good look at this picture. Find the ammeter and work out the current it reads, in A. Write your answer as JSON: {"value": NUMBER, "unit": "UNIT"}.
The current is {"value": 10, "unit": "A"}
